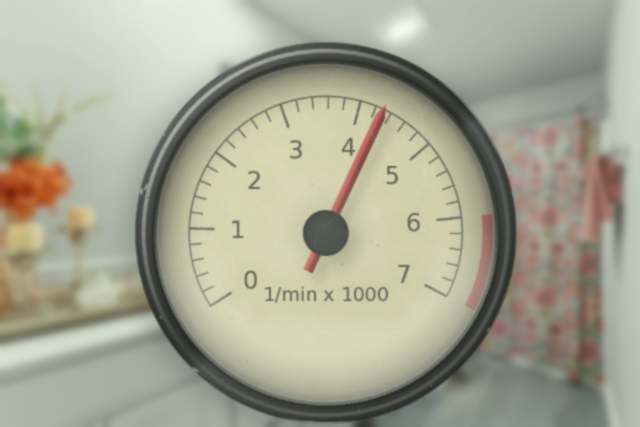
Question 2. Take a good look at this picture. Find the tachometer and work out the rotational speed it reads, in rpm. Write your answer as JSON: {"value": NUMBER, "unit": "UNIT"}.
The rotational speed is {"value": 4300, "unit": "rpm"}
